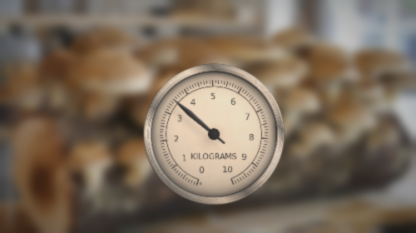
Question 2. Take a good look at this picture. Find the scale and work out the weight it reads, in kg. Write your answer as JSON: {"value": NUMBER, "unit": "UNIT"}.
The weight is {"value": 3.5, "unit": "kg"}
